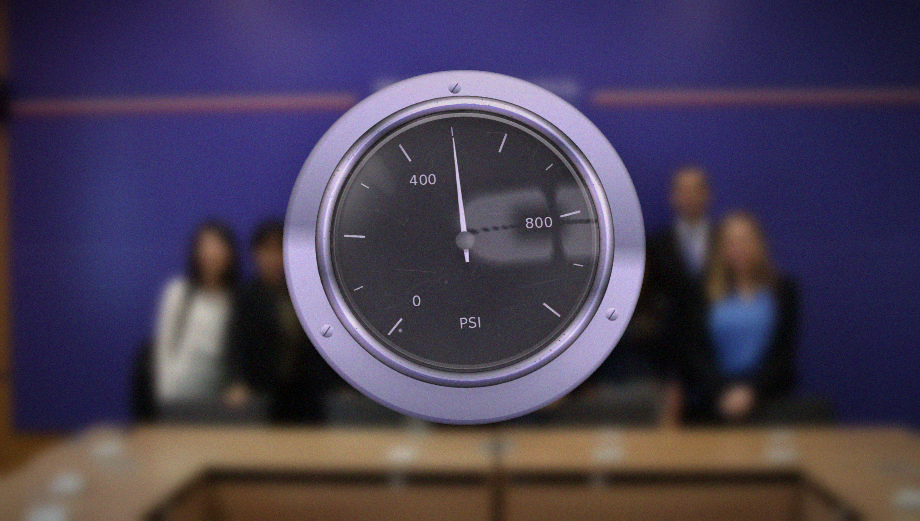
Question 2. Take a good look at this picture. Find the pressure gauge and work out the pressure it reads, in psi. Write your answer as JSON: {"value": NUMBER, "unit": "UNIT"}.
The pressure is {"value": 500, "unit": "psi"}
